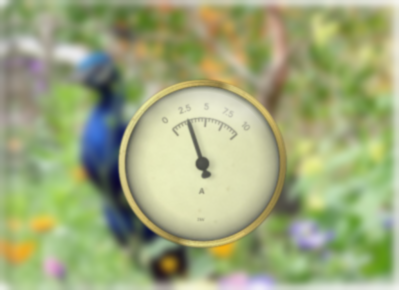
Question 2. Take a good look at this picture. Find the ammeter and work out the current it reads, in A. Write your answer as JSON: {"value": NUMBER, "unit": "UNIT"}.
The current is {"value": 2.5, "unit": "A"}
